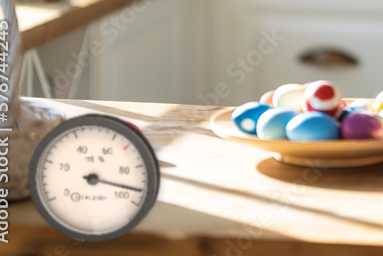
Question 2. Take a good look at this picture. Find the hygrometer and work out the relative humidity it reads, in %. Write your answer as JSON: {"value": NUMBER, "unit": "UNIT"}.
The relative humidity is {"value": 92, "unit": "%"}
